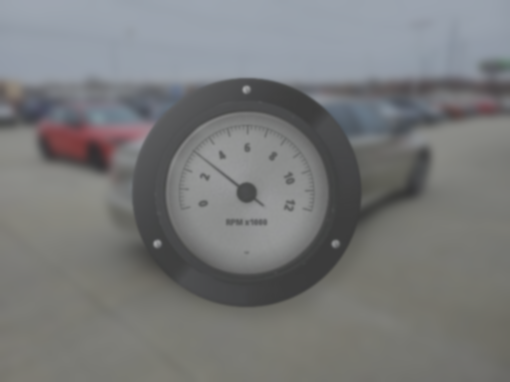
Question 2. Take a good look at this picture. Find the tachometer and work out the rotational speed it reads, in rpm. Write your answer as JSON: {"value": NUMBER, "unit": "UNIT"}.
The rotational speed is {"value": 3000, "unit": "rpm"}
